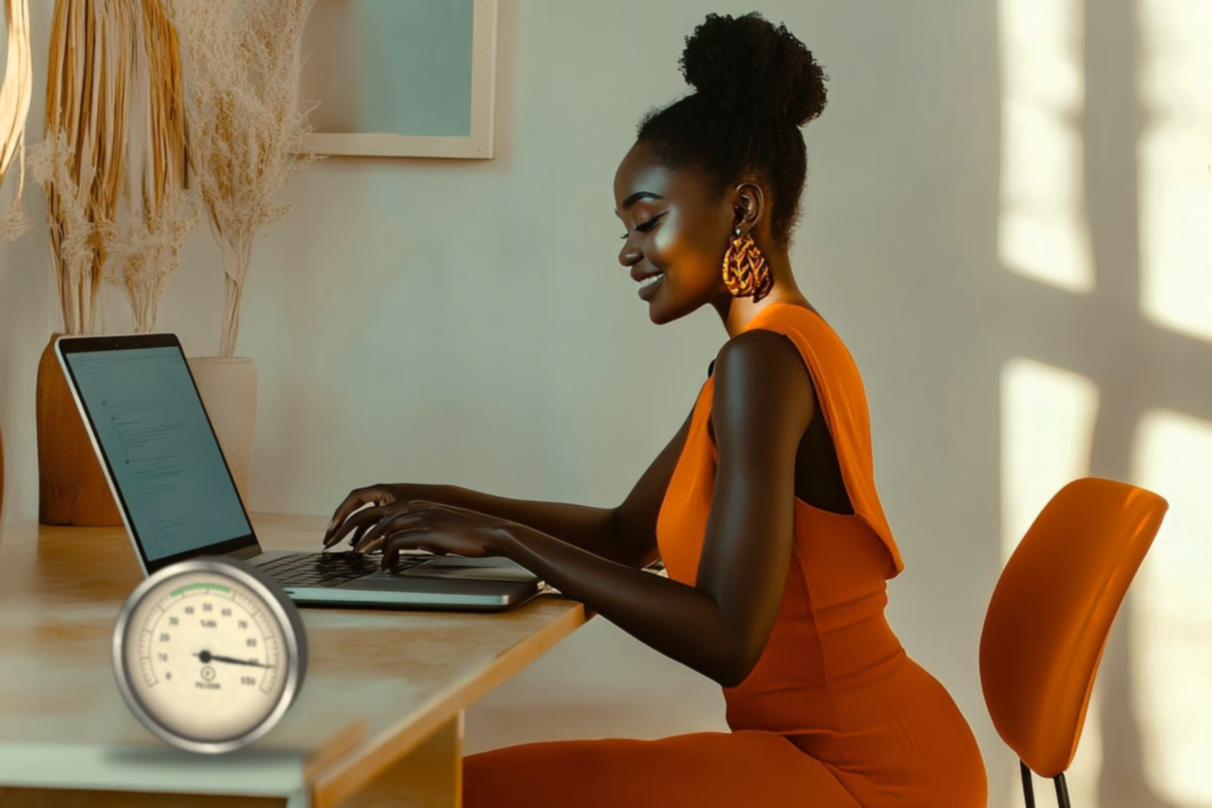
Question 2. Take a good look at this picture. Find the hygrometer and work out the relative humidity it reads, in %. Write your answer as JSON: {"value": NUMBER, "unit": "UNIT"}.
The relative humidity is {"value": 90, "unit": "%"}
